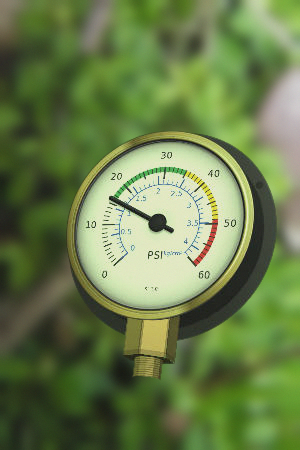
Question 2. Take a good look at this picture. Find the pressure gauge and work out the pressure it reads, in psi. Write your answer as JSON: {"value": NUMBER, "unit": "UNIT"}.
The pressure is {"value": 16, "unit": "psi"}
